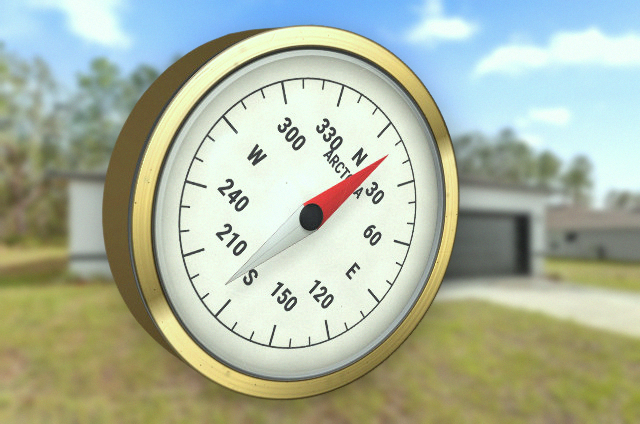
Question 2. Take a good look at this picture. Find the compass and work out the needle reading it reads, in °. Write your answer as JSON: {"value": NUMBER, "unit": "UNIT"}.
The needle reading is {"value": 10, "unit": "°"}
